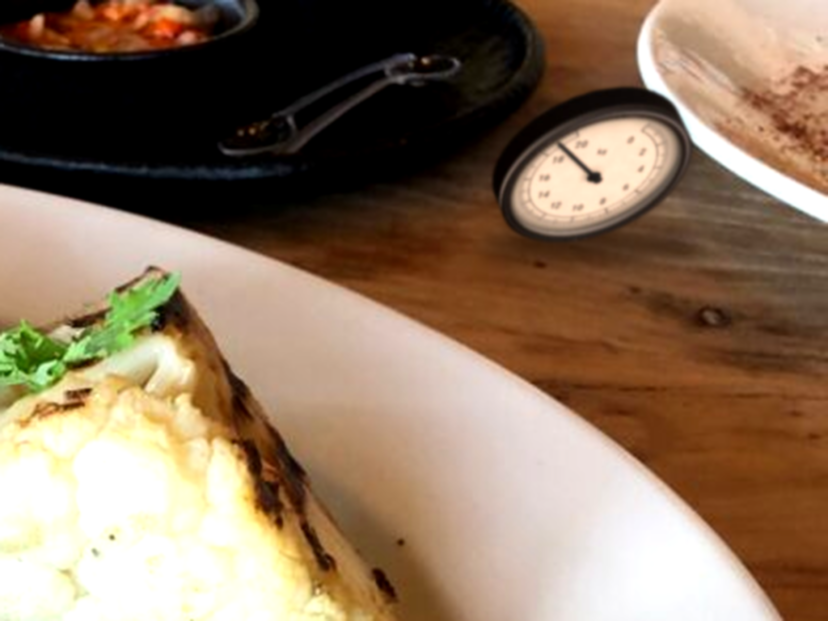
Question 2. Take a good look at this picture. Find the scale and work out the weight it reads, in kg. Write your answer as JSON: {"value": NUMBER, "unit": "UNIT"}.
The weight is {"value": 19, "unit": "kg"}
